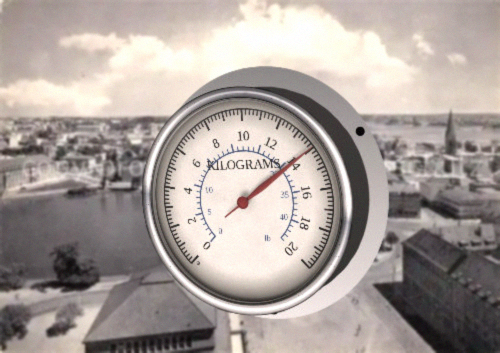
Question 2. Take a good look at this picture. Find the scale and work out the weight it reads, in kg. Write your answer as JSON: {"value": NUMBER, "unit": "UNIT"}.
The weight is {"value": 14, "unit": "kg"}
